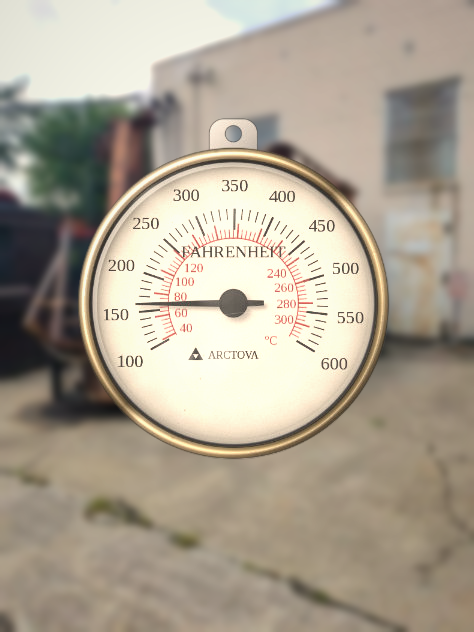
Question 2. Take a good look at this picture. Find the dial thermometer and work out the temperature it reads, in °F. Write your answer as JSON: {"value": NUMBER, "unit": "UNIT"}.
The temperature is {"value": 160, "unit": "°F"}
